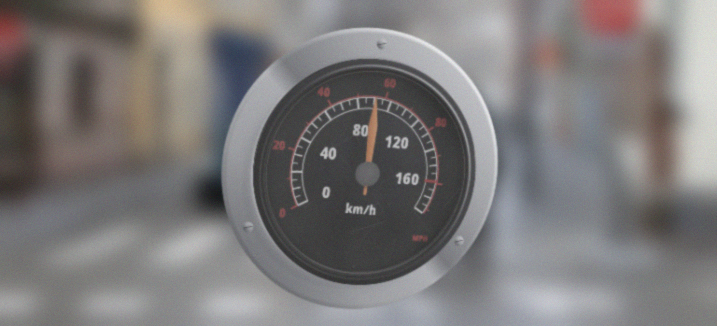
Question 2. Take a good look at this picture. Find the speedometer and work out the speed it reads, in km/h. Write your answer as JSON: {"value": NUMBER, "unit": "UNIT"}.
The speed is {"value": 90, "unit": "km/h"}
